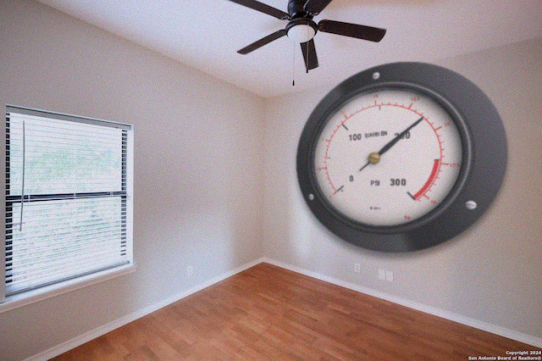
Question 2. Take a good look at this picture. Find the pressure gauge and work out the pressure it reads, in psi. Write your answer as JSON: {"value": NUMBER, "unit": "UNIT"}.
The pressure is {"value": 200, "unit": "psi"}
